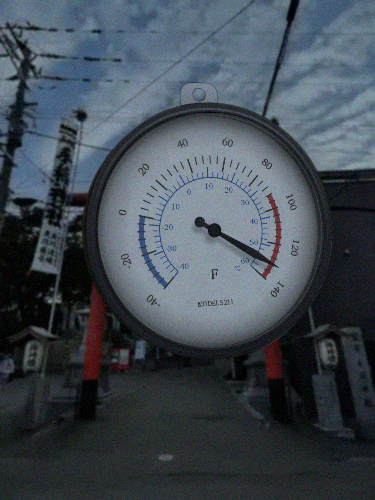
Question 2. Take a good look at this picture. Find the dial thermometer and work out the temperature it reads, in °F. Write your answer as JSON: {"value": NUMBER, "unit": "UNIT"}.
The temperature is {"value": 132, "unit": "°F"}
